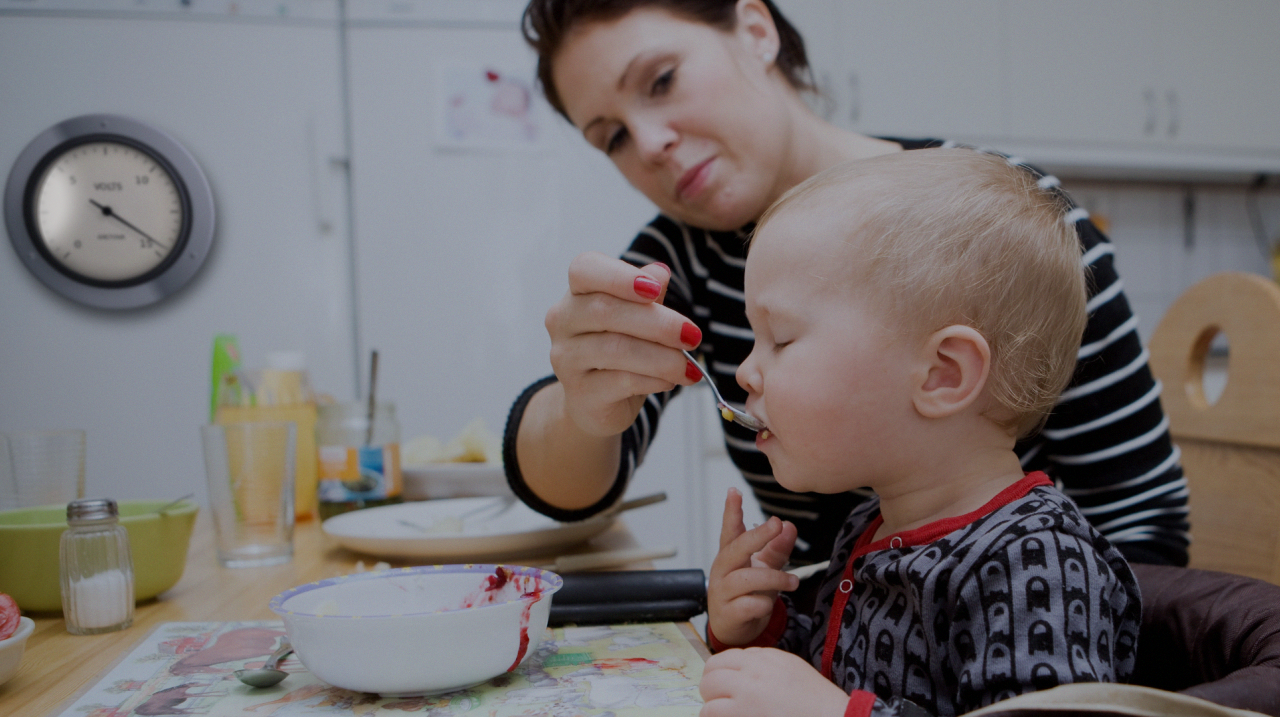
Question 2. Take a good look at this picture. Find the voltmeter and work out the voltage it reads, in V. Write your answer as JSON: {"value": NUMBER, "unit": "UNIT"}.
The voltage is {"value": 14.5, "unit": "V"}
